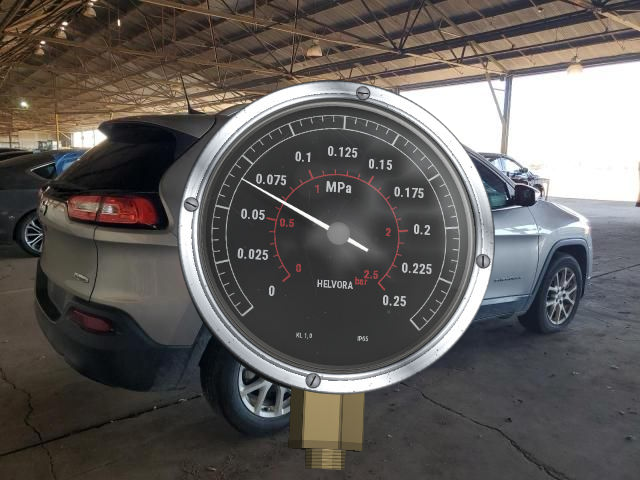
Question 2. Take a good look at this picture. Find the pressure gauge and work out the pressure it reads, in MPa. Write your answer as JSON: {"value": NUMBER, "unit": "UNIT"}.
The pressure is {"value": 0.065, "unit": "MPa"}
